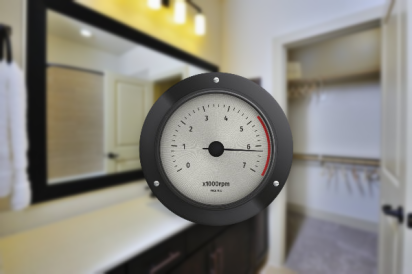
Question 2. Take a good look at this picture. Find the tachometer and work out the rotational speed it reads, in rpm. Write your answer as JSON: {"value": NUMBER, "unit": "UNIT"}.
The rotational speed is {"value": 6200, "unit": "rpm"}
